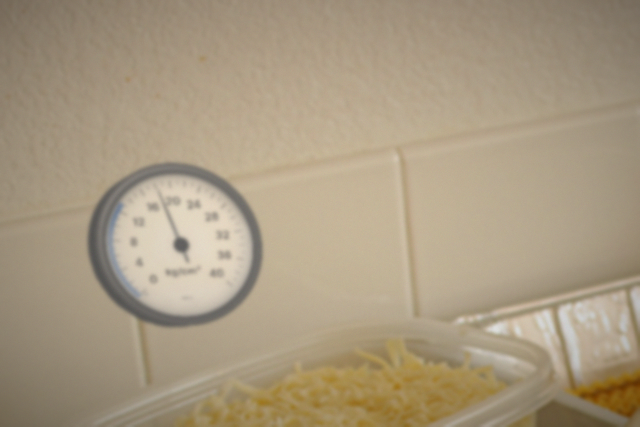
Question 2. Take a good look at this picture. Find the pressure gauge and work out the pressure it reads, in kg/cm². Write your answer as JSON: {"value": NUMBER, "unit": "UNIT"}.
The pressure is {"value": 18, "unit": "kg/cm²"}
